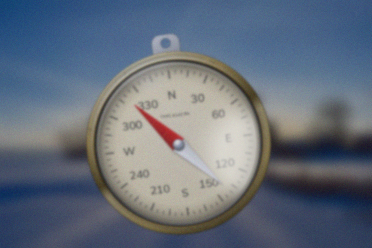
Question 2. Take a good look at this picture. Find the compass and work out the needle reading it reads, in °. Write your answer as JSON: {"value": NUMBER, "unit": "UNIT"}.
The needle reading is {"value": 320, "unit": "°"}
